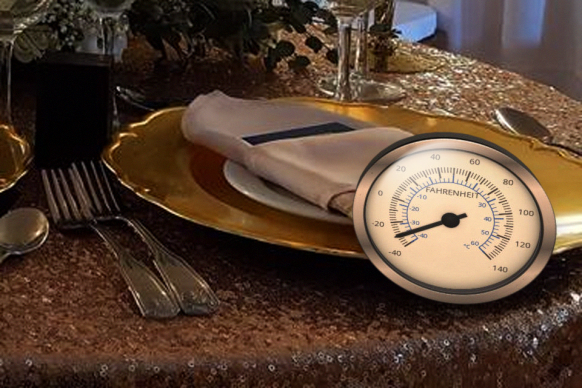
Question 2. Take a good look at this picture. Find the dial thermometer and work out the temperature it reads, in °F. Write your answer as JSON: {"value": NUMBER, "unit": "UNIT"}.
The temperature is {"value": -30, "unit": "°F"}
